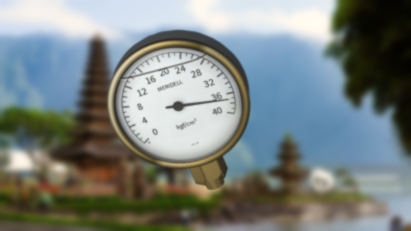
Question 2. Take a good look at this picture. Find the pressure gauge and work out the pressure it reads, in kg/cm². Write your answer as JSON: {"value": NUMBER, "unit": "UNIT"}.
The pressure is {"value": 37, "unit": "kg/cm²"}
